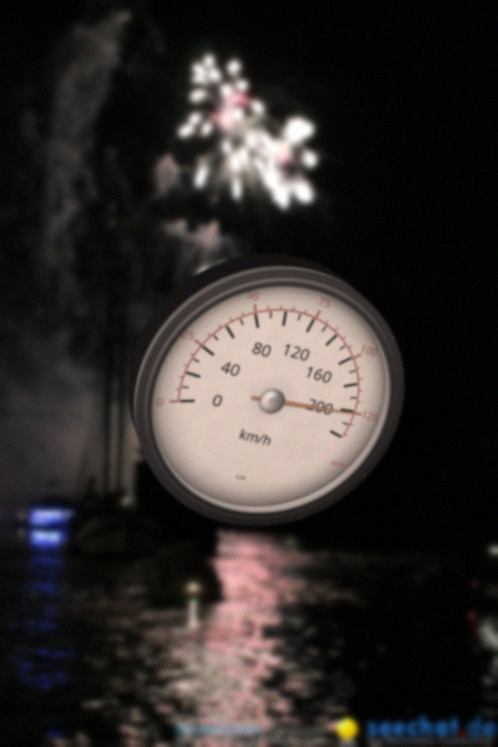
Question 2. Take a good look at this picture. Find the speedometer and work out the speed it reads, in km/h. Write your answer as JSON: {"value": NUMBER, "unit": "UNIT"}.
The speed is {"value": 200, "unit": "km/h"}
